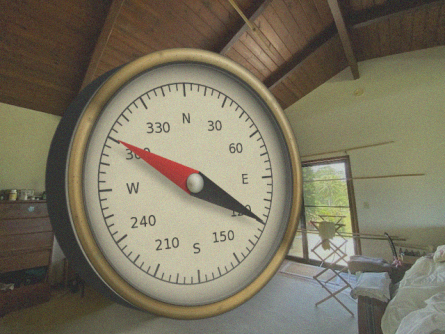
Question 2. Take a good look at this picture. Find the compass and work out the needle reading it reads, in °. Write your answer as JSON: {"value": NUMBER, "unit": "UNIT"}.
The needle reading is {"value": 300, "unit": "°"}
